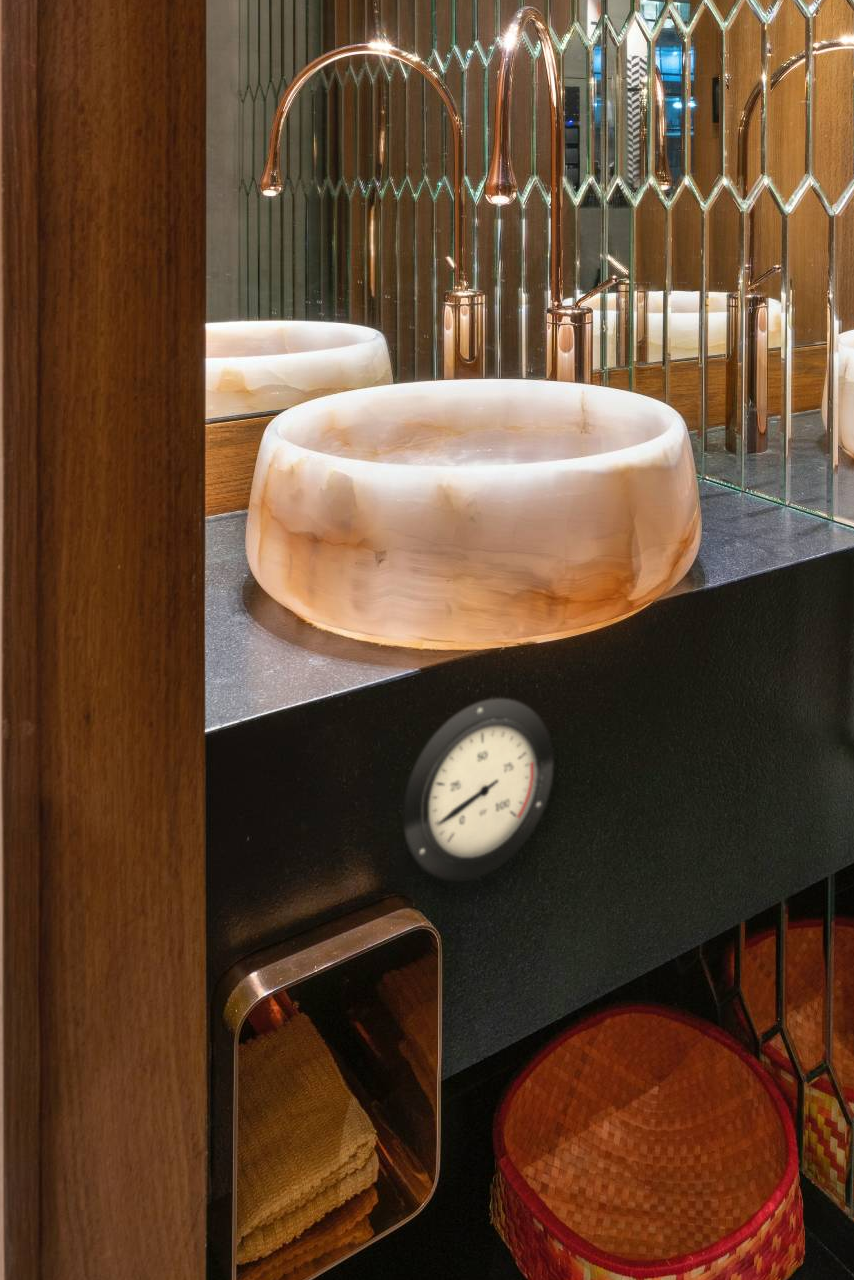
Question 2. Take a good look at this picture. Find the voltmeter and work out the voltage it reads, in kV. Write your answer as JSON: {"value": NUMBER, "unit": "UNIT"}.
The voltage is {"value": 10, "unit": "kV"}
